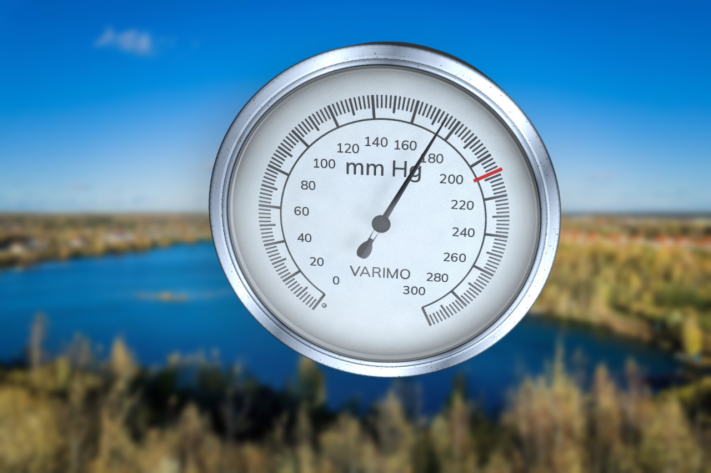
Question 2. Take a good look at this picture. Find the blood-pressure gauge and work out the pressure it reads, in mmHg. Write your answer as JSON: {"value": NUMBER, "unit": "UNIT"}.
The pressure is {"value": 174, "unit": "mmHg"}
